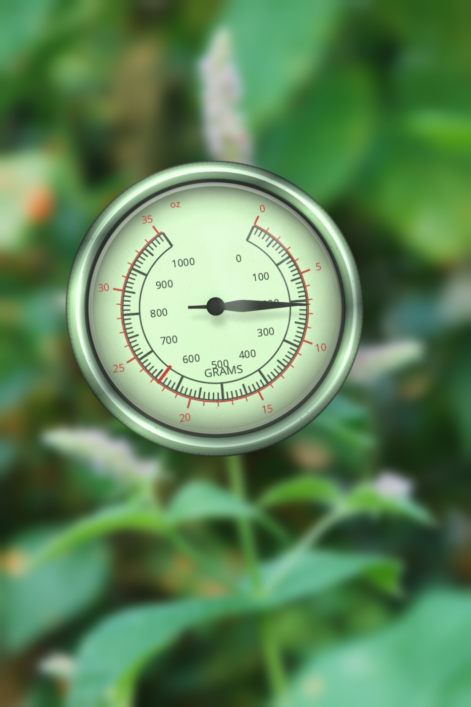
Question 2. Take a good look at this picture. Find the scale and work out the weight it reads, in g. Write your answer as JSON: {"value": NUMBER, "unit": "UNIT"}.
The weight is {"value": 210, "unit": "g"}
